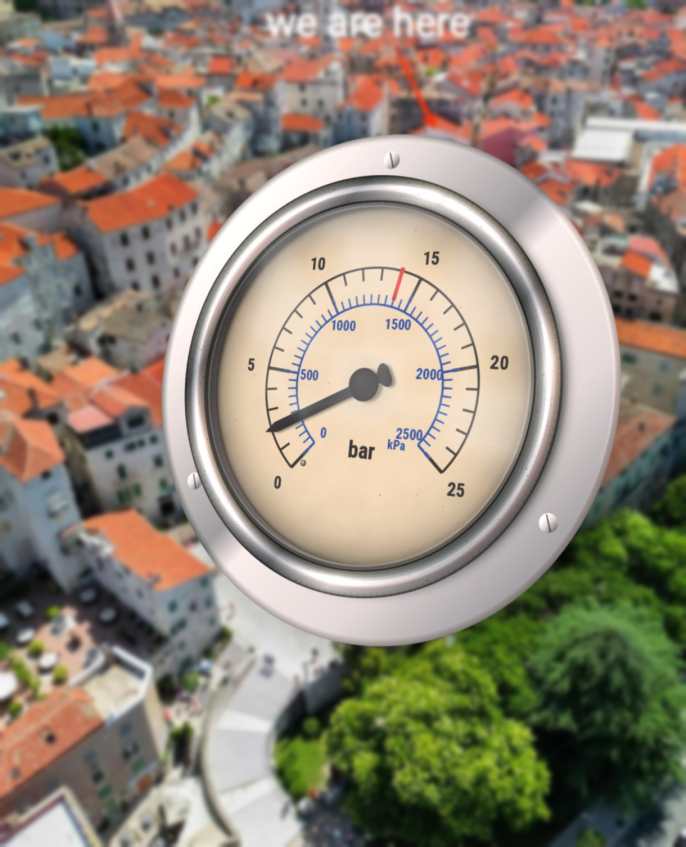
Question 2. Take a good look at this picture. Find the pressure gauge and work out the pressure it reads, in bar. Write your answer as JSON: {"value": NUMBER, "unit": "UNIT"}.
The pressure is {"value": 2, "unit": "bar"}
